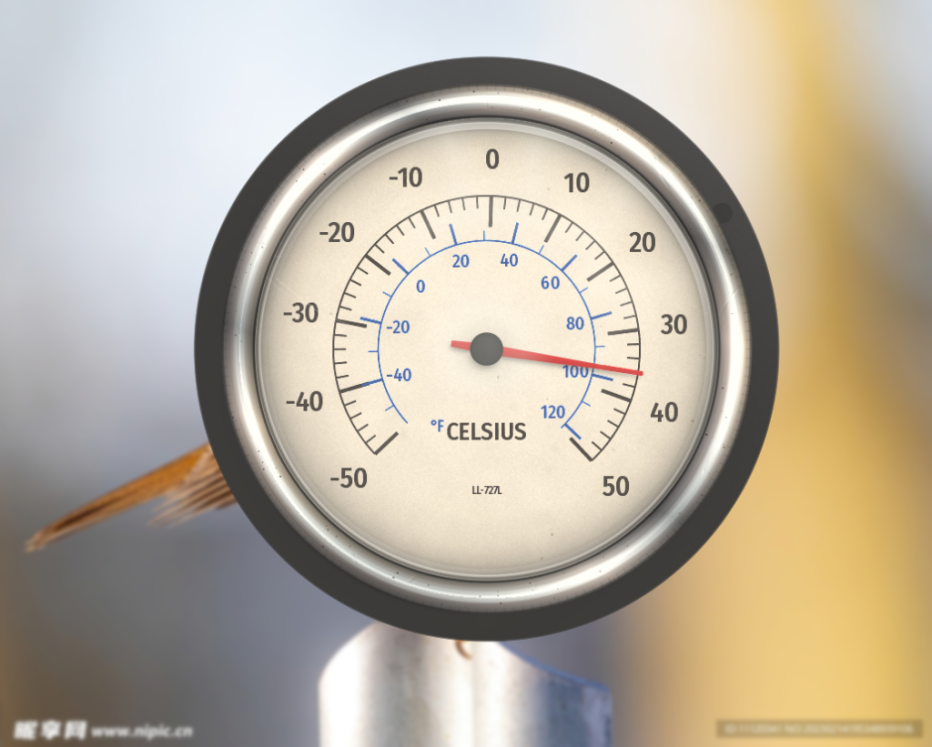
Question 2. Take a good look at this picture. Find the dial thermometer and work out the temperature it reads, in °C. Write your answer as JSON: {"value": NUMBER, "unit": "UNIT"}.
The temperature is {"value": 36, "unit": "°C"}
